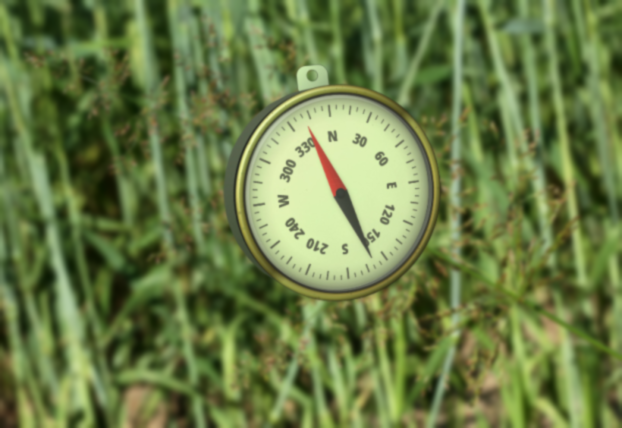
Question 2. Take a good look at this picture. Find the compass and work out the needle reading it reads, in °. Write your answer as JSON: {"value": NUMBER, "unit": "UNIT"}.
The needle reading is {"value": 340, "unit": "°"}
